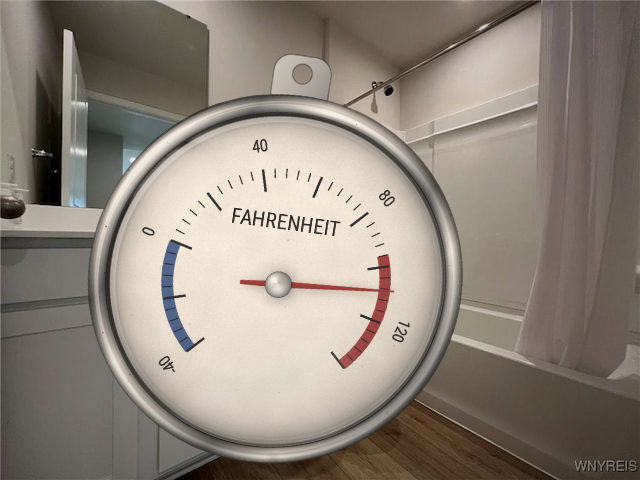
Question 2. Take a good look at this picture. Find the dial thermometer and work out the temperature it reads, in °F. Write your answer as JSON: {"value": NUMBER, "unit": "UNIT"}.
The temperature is {"value": 108, "unit": "°F"}
